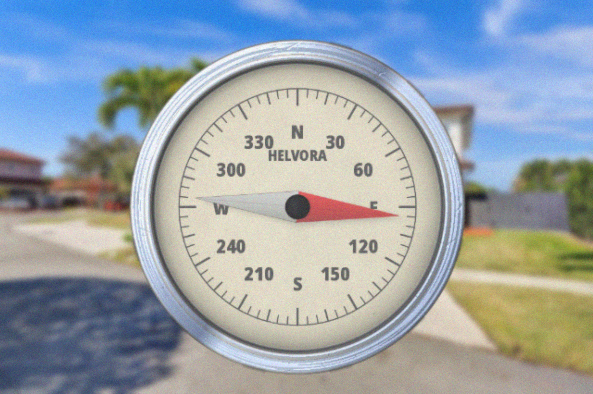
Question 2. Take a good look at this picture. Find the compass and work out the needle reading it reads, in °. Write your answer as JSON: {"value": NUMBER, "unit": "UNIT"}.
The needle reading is {"value": 95, "unit": "°"}
